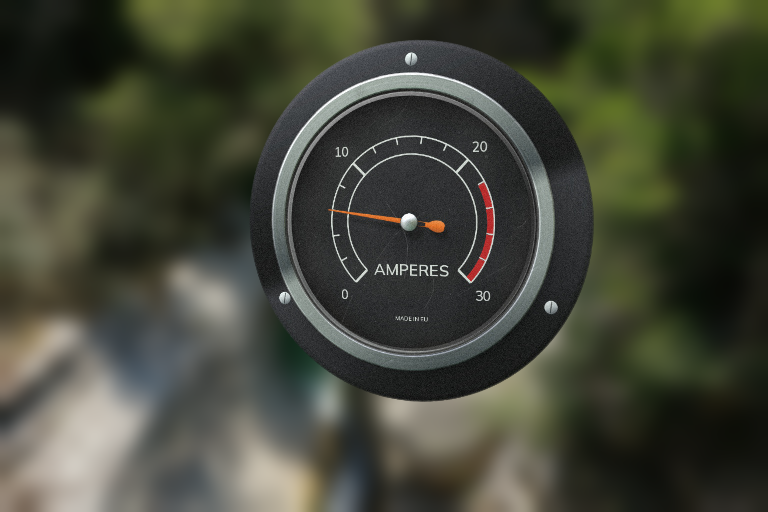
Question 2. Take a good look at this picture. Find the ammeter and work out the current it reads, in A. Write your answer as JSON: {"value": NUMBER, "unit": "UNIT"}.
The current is {"value": 6, "unit": "A"}
